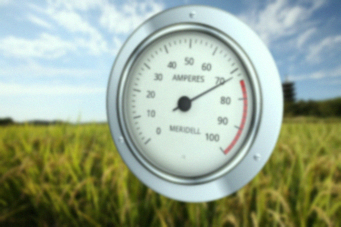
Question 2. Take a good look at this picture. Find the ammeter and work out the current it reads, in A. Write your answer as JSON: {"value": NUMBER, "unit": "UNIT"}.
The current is {"value": 72, "unit": "A"}
